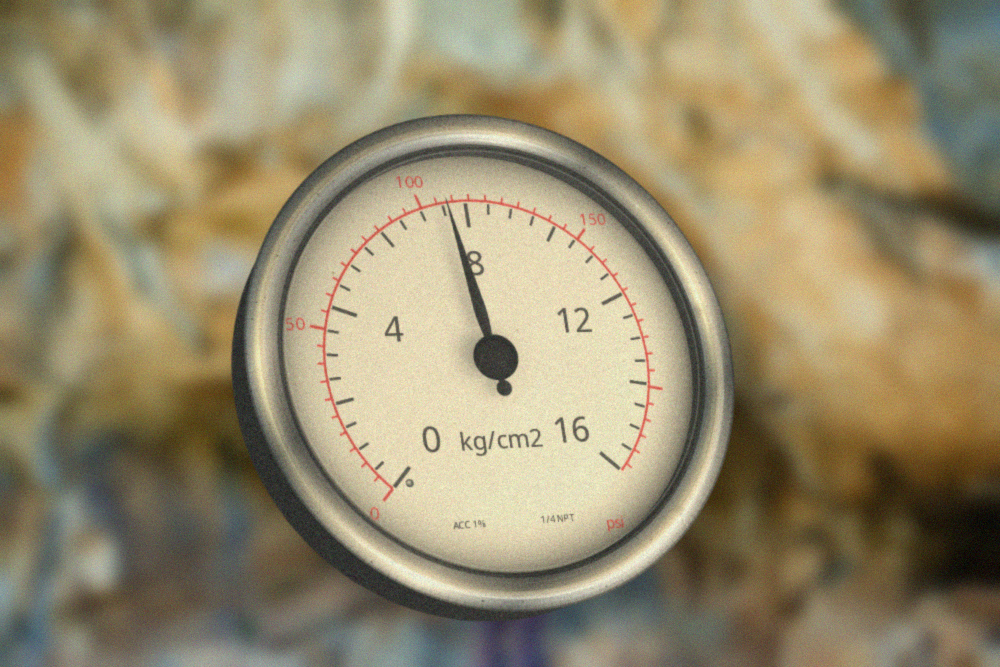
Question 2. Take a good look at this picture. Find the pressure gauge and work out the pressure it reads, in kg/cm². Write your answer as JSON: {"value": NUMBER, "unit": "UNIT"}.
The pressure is {"value": 7.5, "unit": "kg/cm²"}
